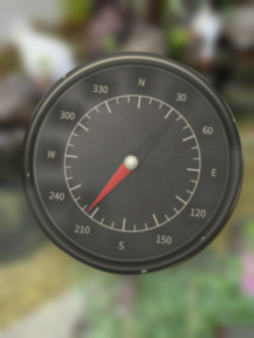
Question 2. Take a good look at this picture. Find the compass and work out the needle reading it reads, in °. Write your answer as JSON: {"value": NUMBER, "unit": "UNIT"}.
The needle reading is {"value": 215, "unit": "°"}
